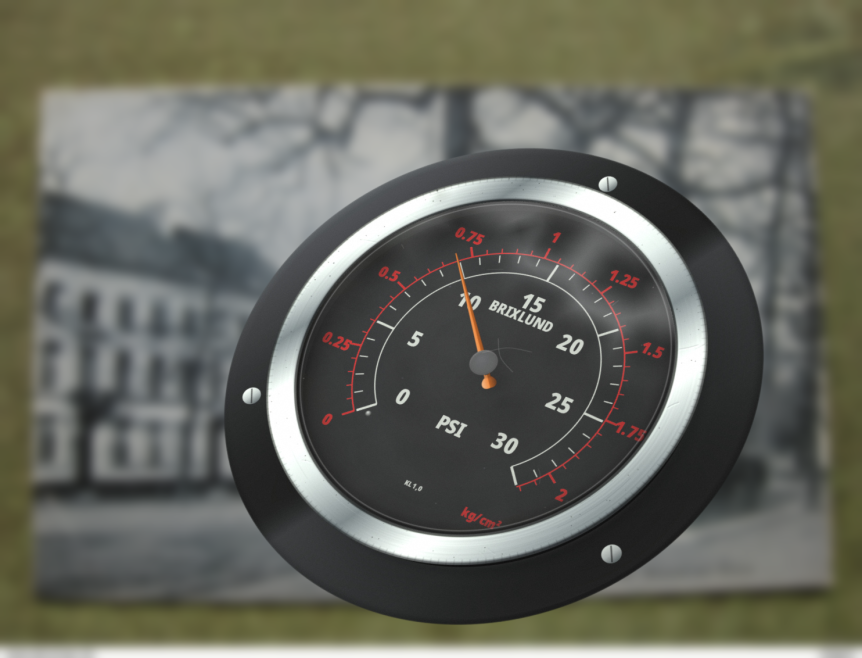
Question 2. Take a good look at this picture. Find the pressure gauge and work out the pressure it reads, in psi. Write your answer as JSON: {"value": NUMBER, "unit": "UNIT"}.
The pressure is {"value": 10, "unit": "psi"}
